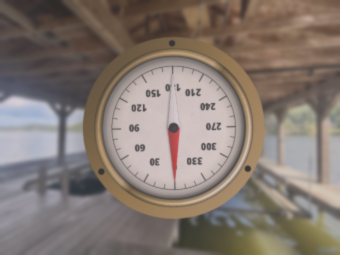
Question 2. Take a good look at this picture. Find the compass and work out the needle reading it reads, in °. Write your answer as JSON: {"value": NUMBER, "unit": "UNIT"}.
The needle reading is {"value": 0, "unit": "°"}
